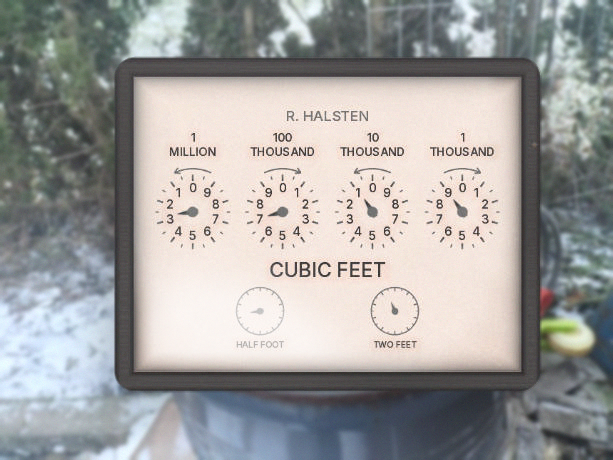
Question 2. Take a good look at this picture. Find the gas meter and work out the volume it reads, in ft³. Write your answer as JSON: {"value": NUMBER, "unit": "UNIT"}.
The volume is {"value": 270900, "unit": "ft³"}
